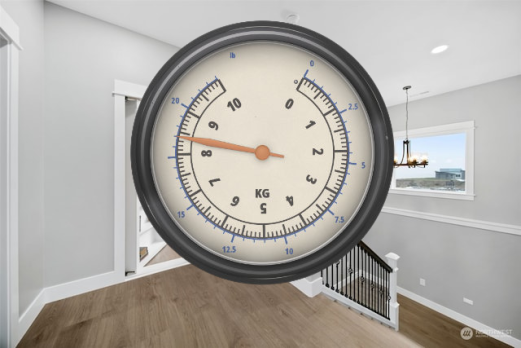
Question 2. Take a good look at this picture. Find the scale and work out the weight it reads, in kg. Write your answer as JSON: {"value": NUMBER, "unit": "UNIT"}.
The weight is {"value": 8.4, "unit": "kg"}
